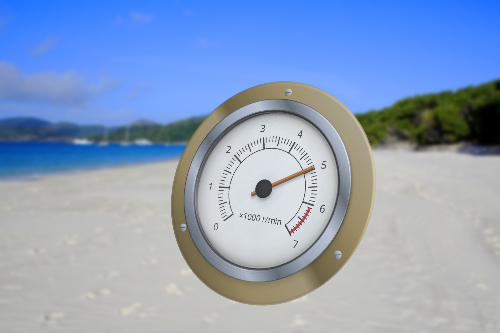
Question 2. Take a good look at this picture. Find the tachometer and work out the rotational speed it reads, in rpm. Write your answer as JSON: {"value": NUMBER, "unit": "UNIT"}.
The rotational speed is {"value": 5000, "unit": "rpm"}
